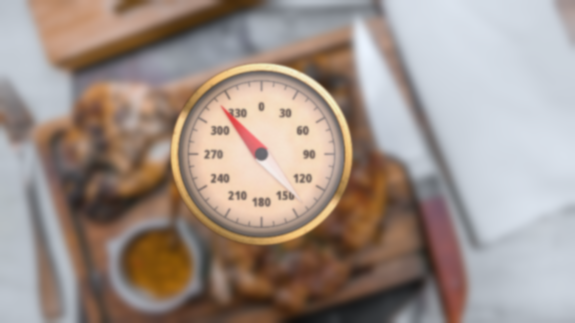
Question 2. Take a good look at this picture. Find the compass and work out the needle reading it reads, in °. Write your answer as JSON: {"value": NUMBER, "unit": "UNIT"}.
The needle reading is {"value": 320, "unit": "°"}
